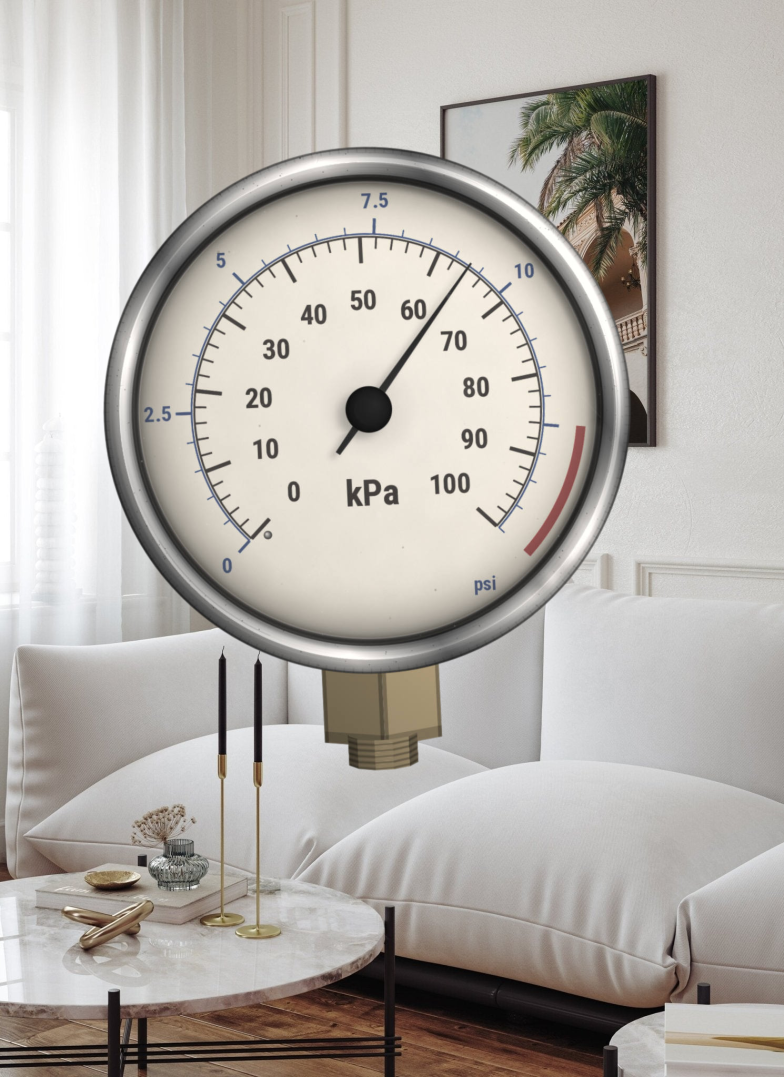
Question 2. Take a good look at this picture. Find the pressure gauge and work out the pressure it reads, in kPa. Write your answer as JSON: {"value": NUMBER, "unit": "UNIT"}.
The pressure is {"value": 64, "unit": "kPa"}
